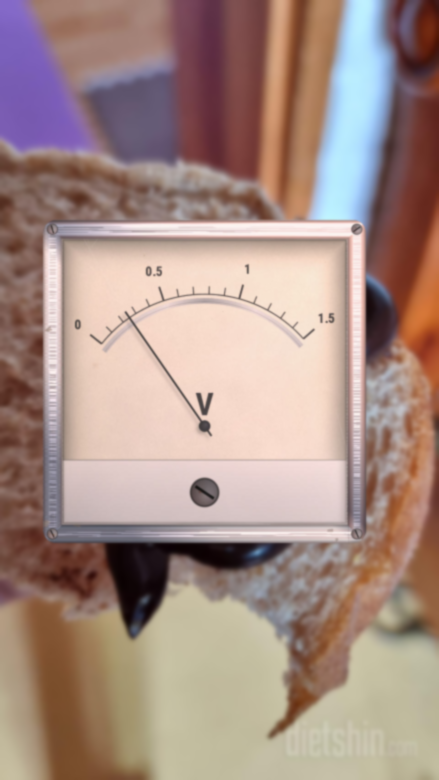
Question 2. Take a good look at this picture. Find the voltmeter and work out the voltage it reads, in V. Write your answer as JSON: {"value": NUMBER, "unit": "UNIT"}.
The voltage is {"value": 0.25, "unit": "V"}
